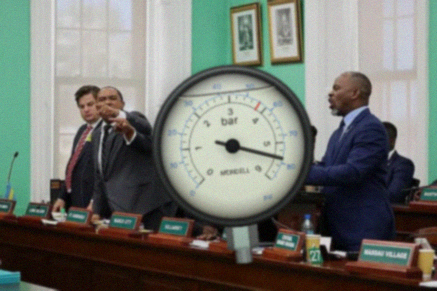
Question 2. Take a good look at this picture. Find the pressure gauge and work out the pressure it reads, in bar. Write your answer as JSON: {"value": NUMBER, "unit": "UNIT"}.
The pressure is {"value": 5.4, "unit": "bar"}
